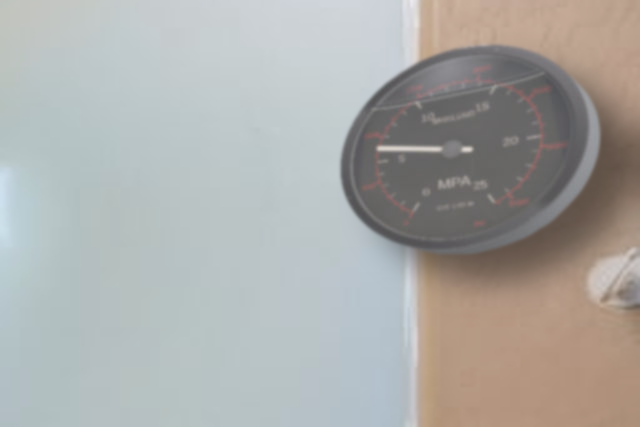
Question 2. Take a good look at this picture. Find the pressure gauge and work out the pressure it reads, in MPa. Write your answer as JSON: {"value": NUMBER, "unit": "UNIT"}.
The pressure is {"value": 6, "unit": "MPa"}
